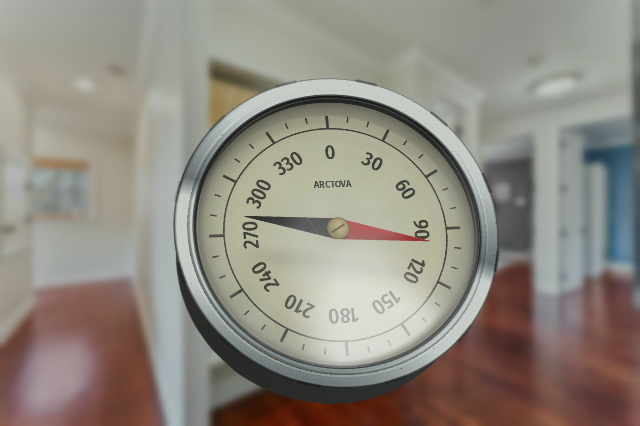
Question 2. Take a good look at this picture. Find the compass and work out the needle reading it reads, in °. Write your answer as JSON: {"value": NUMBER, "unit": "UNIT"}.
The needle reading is {"value": 100, "unit": "°"}
